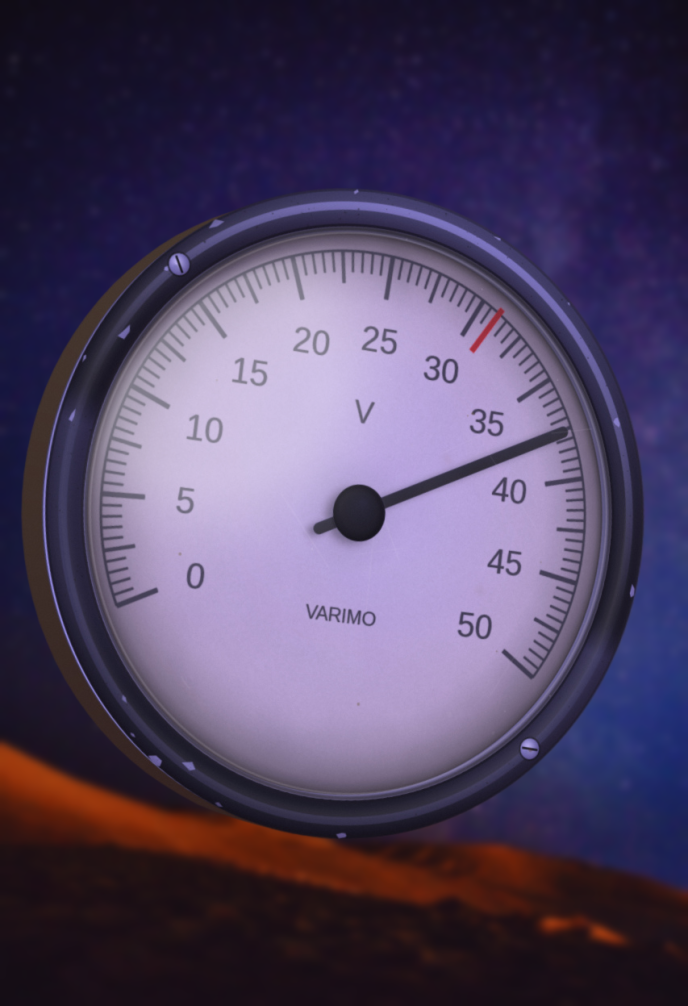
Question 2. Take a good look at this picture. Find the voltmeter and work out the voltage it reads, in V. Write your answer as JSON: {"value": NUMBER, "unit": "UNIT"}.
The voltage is {"value": 37.5, "unit": "V"}
